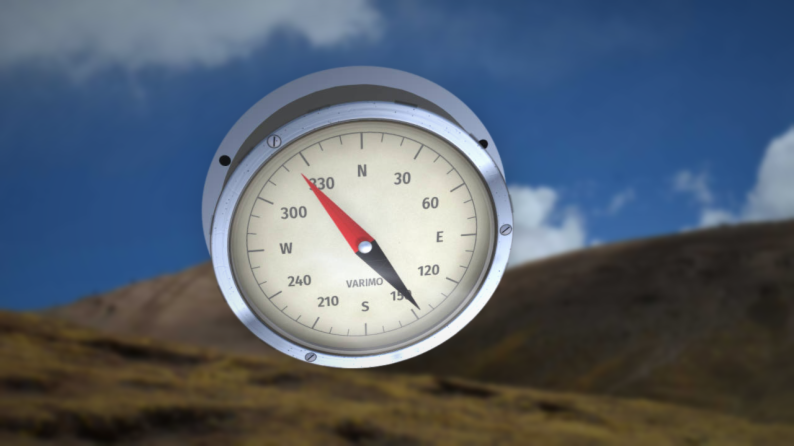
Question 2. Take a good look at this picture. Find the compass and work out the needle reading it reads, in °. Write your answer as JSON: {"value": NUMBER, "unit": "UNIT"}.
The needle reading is {"value": 325, "unit": "°"}
